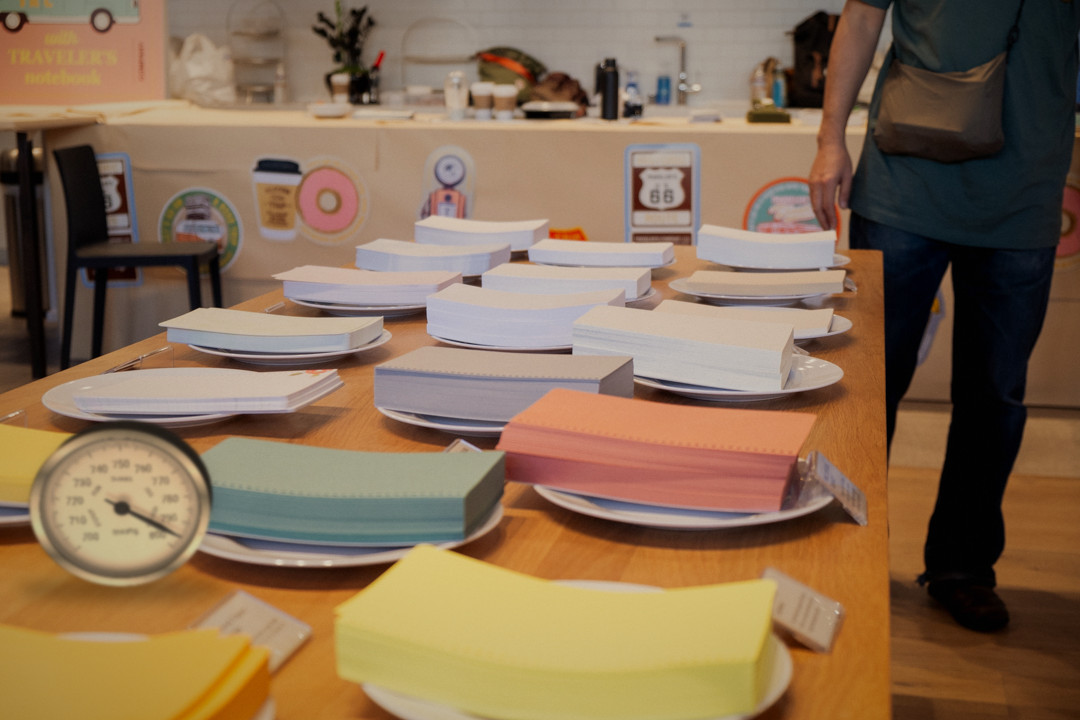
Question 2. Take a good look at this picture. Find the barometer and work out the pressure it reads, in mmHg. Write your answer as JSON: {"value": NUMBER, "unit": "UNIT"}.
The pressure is {"value": 795, "unit": "mmHg"}
